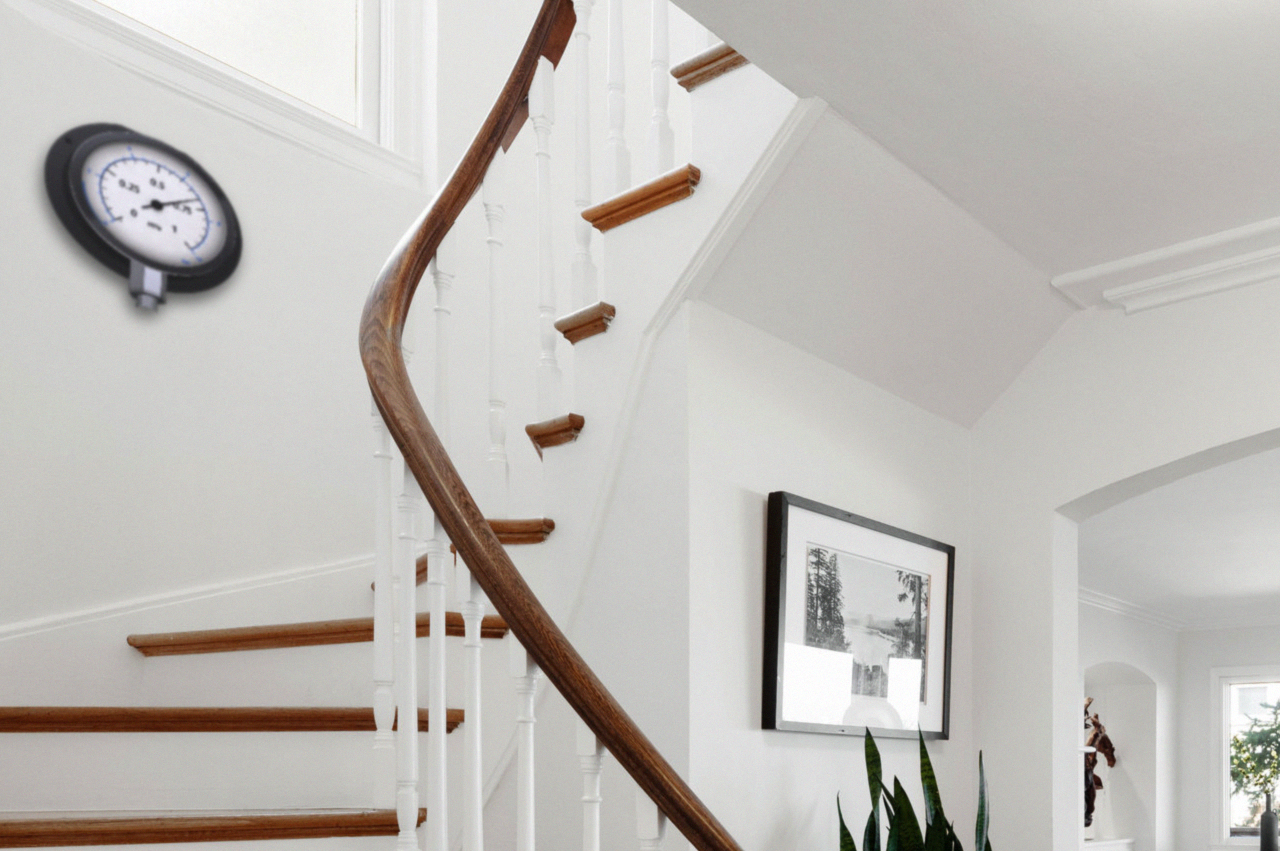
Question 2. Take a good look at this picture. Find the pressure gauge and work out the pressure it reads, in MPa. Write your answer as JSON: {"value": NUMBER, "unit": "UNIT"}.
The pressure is {"value": 0.7, "unit": "MPa"}
